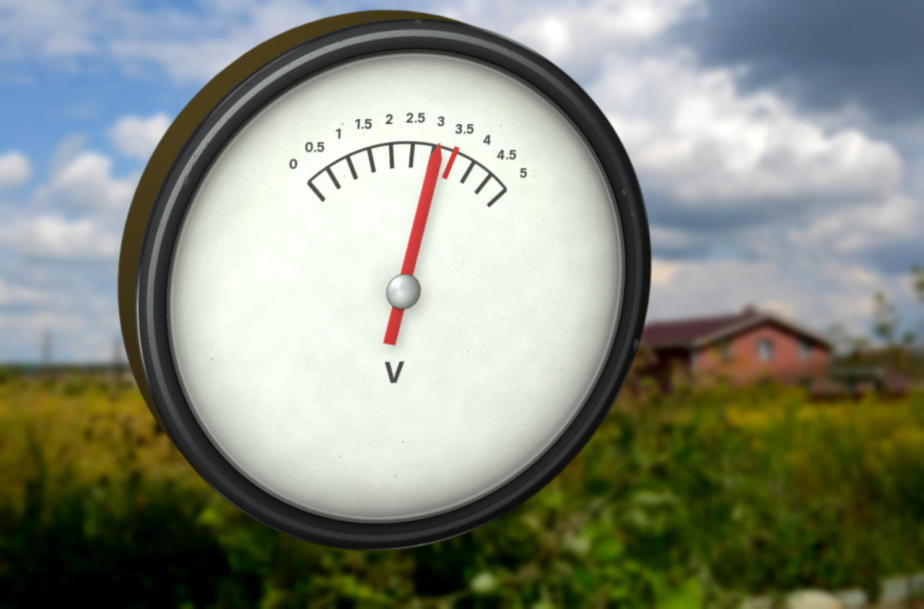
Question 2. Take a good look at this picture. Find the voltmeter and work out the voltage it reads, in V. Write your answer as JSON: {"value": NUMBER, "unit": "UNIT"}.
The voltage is {"value": 3, "unit": "V"}
